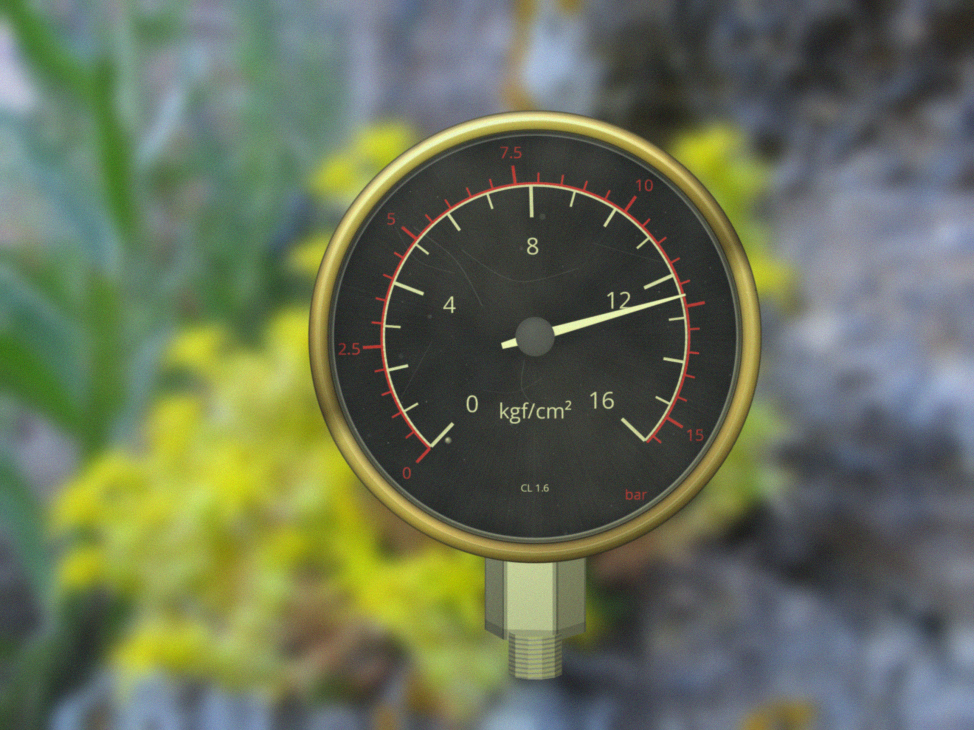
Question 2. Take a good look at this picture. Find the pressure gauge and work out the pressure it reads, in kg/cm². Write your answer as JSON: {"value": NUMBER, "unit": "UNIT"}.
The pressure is {"value": 12.5, "unit": "kg/cm²"}
